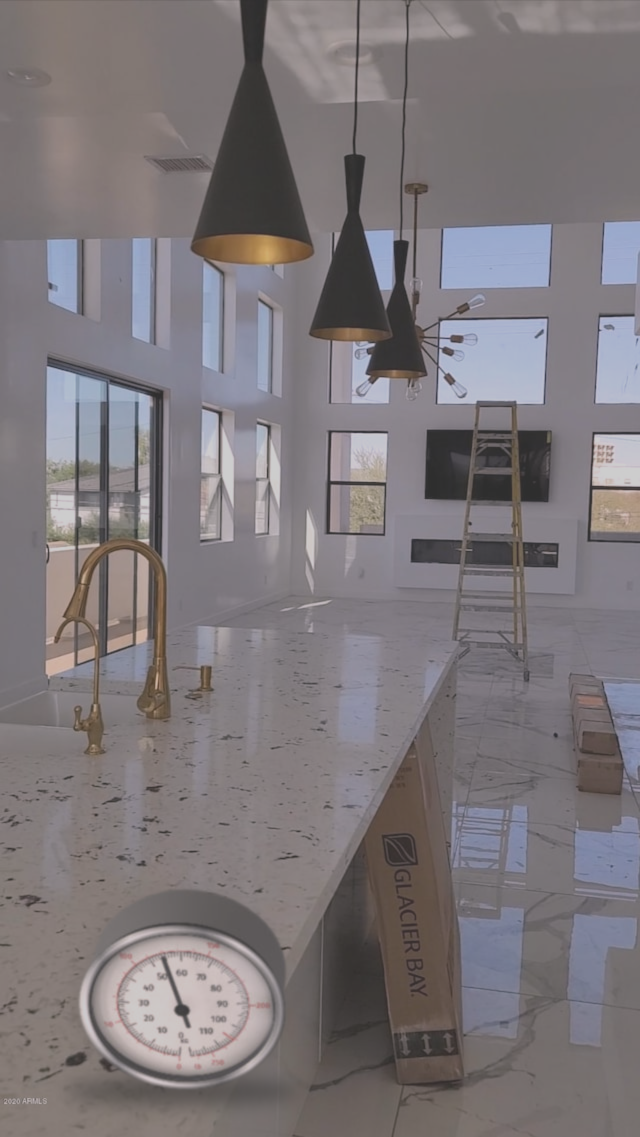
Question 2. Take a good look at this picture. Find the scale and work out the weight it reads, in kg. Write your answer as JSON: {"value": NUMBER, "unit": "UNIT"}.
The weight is {"value": 55, "unit": "kg"}
